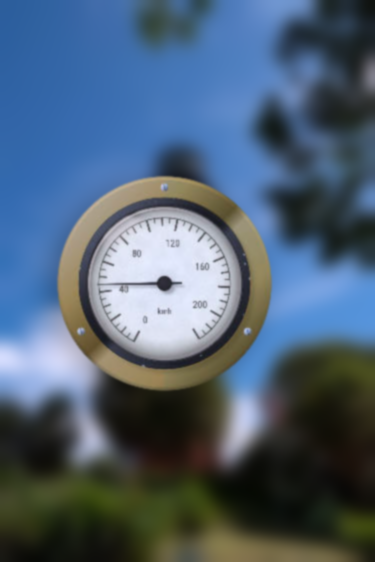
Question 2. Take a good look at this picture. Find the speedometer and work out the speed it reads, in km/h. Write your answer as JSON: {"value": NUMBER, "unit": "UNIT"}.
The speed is {"value": 45, "unit": "km/h"}
